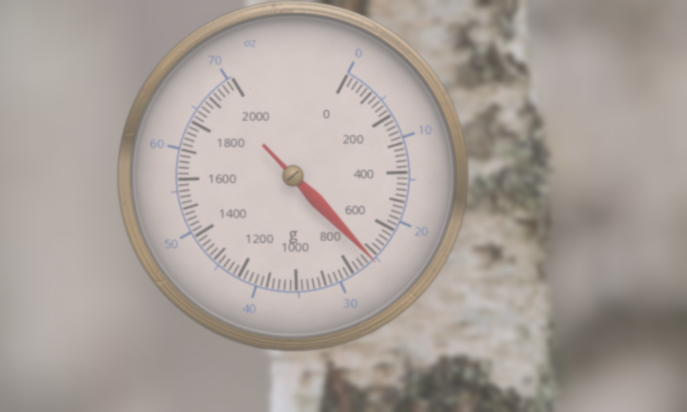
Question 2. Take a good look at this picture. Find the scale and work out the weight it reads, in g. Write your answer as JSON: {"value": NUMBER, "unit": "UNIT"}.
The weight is {"value": 720, "unit": "g"}
